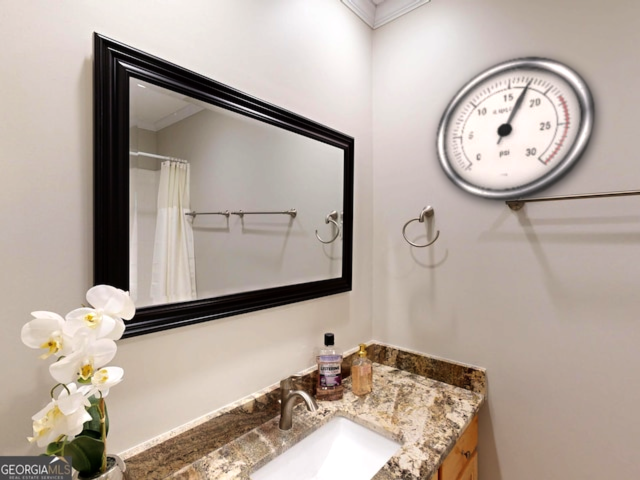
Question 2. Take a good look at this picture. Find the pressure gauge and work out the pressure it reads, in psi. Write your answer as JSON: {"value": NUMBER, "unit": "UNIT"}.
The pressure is {"value": 17.5, "unit": "psi"}
